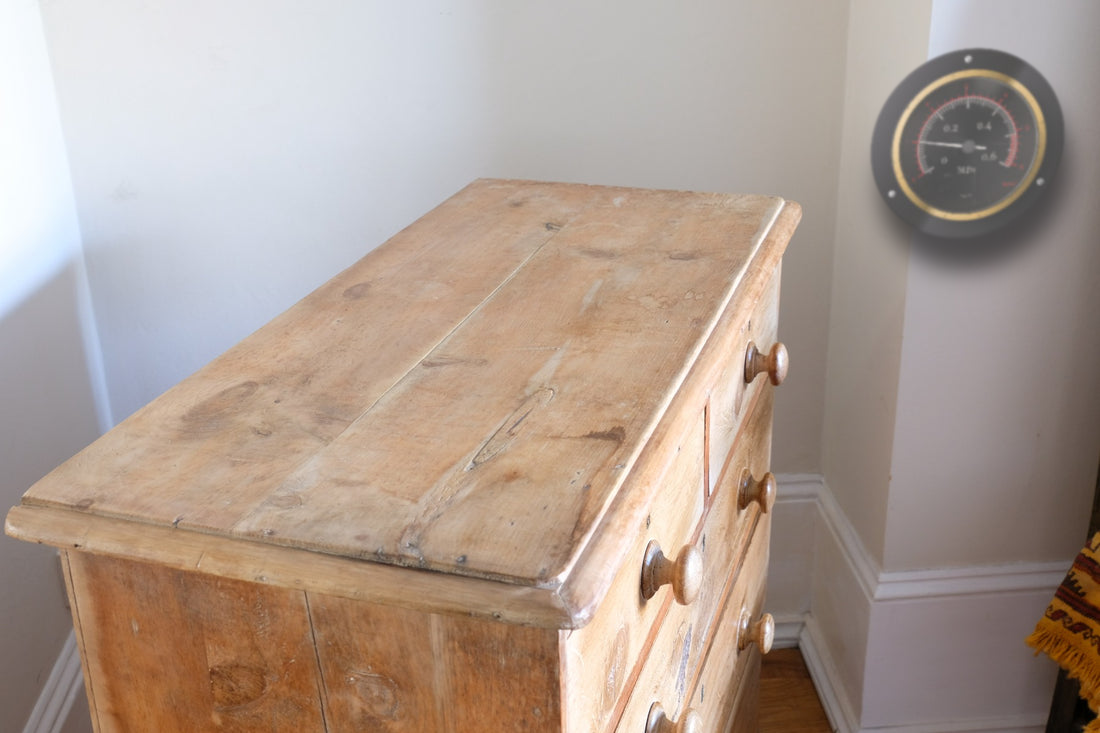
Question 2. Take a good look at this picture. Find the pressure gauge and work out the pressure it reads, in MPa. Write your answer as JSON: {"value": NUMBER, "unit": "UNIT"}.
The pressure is {"value": 0.1, "unit": "MPa"}
